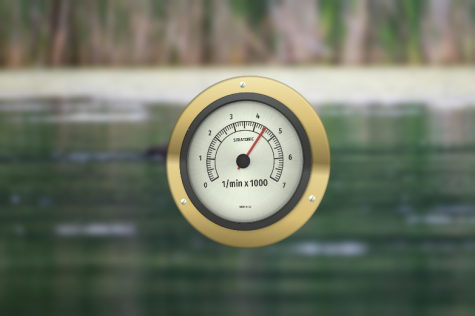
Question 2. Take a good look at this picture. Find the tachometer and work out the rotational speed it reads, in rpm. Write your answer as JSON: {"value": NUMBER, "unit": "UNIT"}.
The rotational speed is {"value": 4500, "unit": "rpm"}
